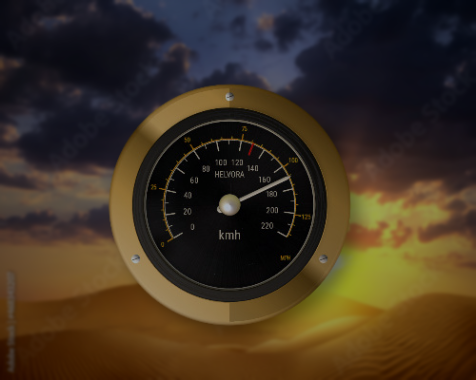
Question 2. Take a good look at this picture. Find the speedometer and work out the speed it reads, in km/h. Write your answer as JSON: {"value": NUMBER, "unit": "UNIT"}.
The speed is {"value": 170, "unit": "km/h"}
